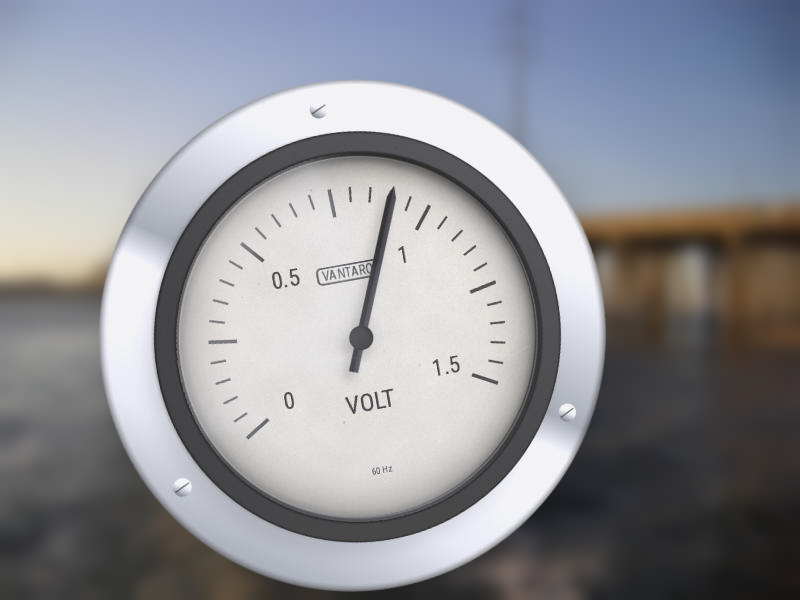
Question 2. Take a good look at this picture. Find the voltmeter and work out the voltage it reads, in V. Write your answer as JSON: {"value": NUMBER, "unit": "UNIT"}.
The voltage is {"value": 0.9, "unit": "V"}
